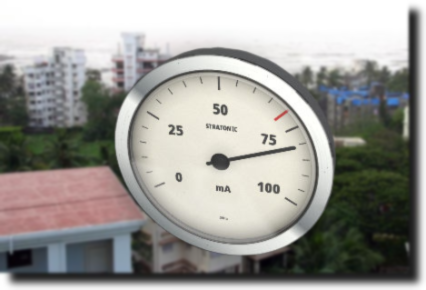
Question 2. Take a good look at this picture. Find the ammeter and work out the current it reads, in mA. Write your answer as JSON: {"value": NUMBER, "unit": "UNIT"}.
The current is {"value": 80, "unit": "mA"}
